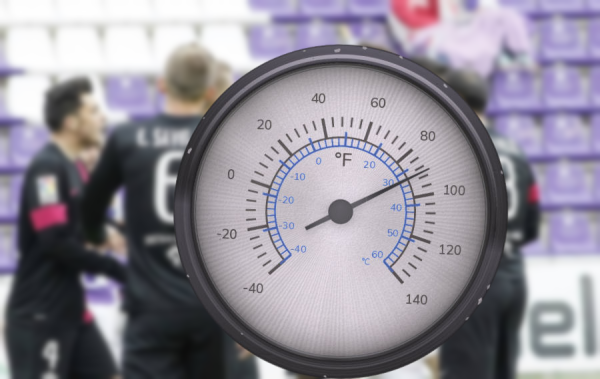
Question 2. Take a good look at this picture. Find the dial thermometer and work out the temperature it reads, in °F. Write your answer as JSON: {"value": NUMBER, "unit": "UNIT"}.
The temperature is {"value": 90, "unit": "°F"}
